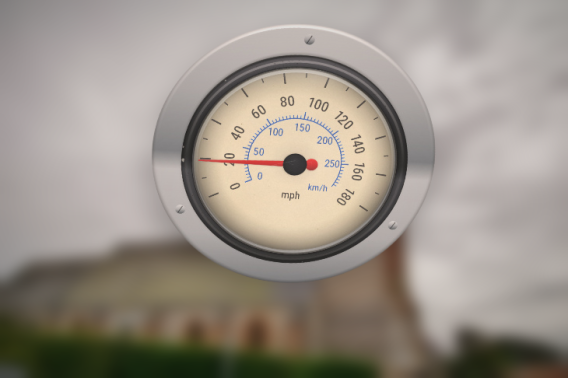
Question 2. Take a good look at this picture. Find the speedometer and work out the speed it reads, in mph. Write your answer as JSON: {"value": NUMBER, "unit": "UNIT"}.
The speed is {"value": 20, "unit": "mph"}
